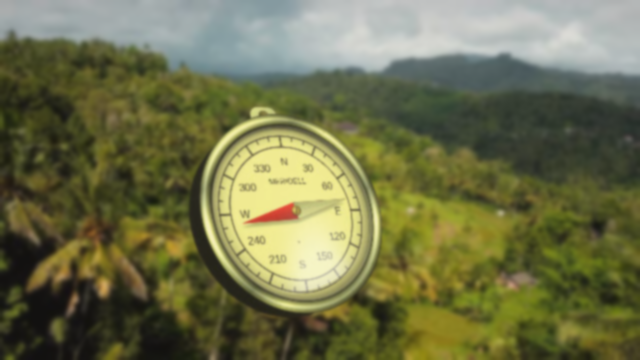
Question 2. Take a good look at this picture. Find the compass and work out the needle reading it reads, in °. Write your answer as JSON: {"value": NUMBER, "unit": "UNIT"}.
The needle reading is {"value": 260, "unit": "°"}
